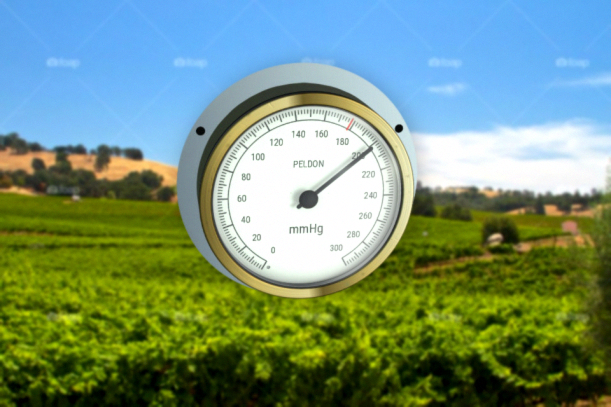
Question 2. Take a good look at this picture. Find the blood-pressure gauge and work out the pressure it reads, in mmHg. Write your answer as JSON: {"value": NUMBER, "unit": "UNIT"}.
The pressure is {"value": 200, "unit": "mmHg"}
